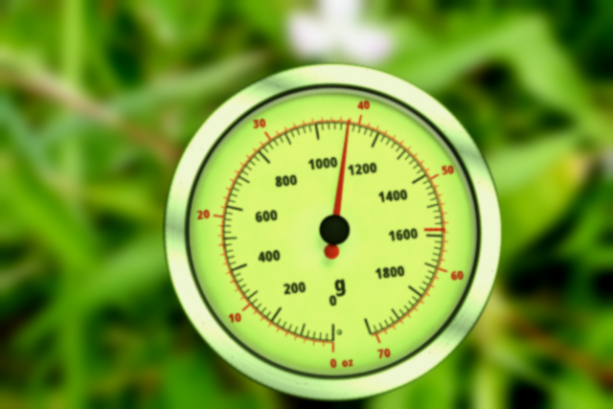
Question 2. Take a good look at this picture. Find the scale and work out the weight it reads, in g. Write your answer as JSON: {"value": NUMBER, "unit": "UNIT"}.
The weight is {"value": 1100, "unit": "g"}
